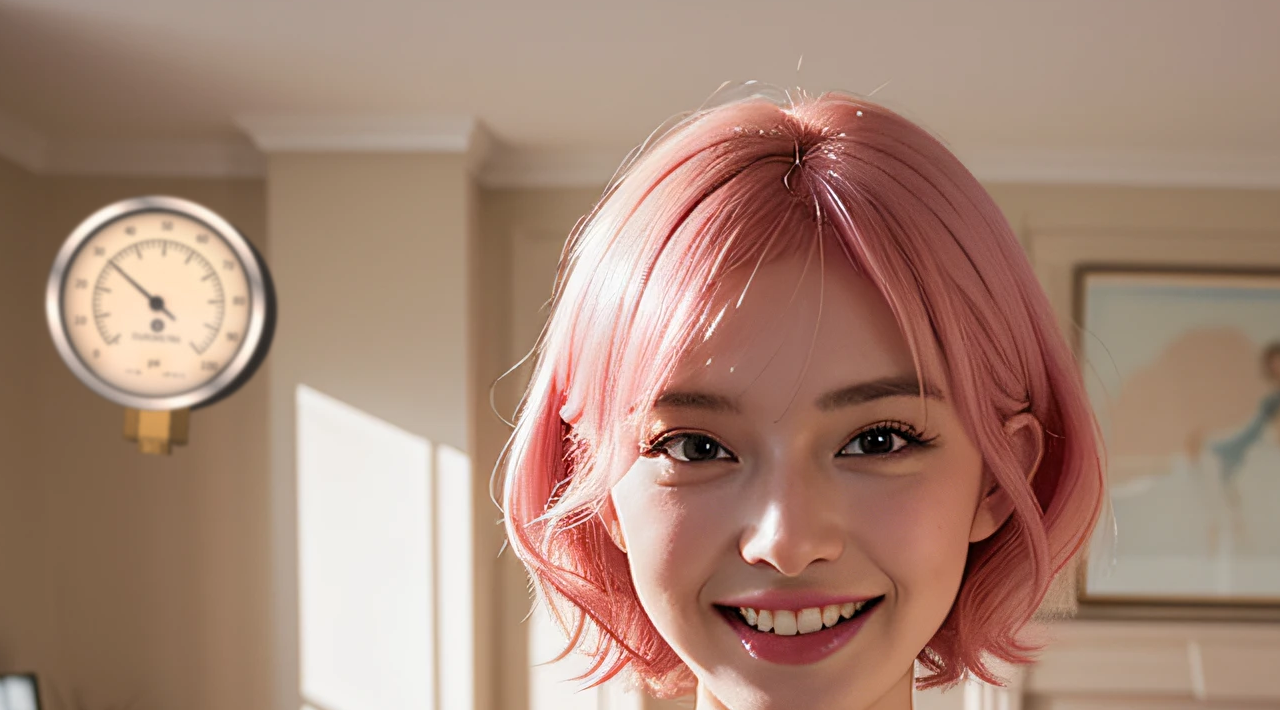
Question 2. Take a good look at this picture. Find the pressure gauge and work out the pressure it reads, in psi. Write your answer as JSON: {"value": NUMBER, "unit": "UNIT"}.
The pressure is {"value": 30, "unit": "psi"}
